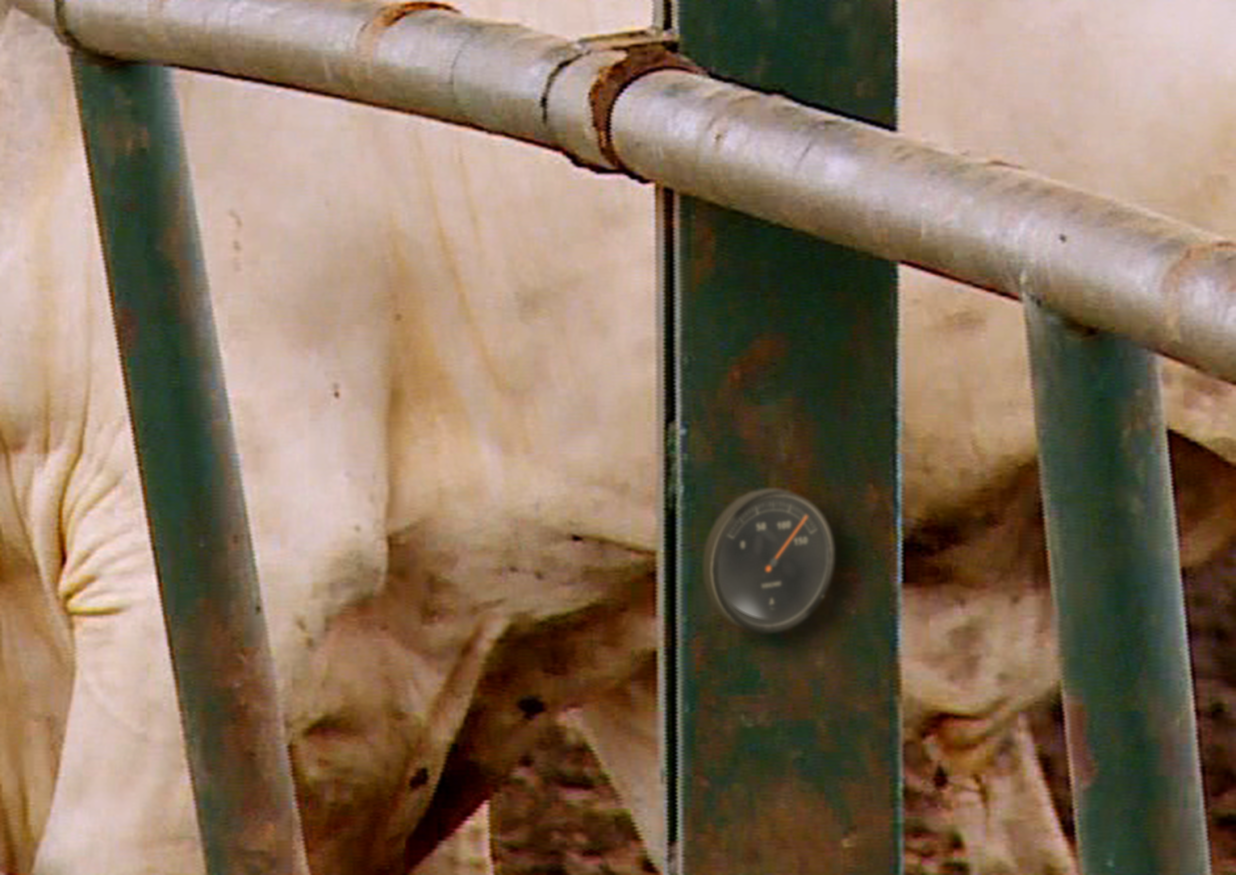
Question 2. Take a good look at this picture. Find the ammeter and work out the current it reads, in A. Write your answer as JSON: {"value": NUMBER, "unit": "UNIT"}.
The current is {"value": 125, "unit": "A"}
